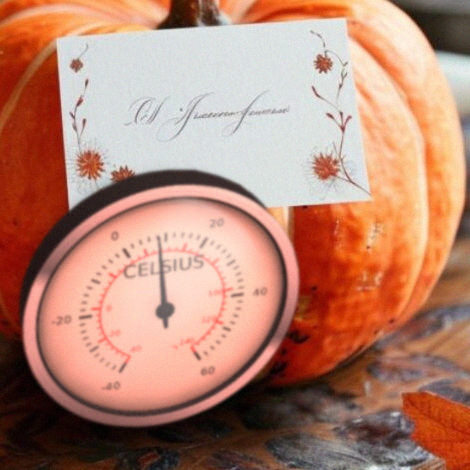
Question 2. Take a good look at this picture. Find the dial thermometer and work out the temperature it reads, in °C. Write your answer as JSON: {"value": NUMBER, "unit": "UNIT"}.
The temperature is {"value": 8, "unit": "°C"}
